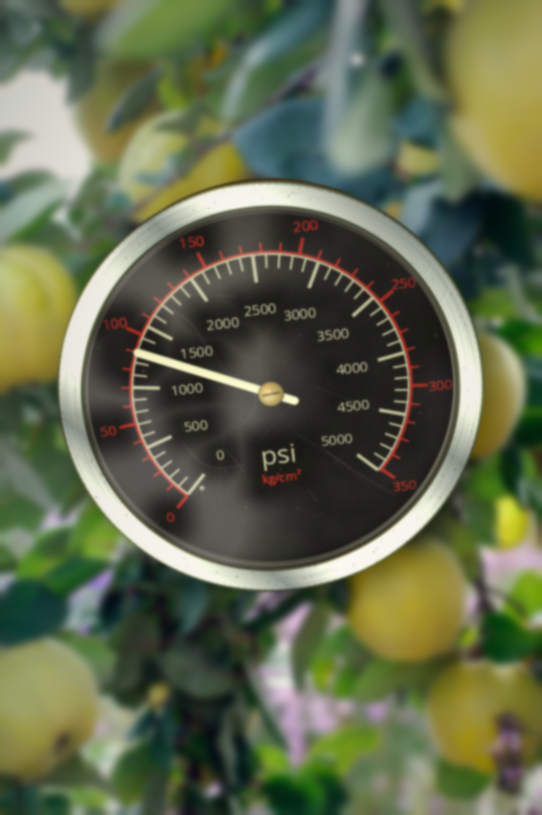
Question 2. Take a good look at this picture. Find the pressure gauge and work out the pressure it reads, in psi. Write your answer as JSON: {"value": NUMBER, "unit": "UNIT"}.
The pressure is {"value": 1300, "unit": "psi"}
